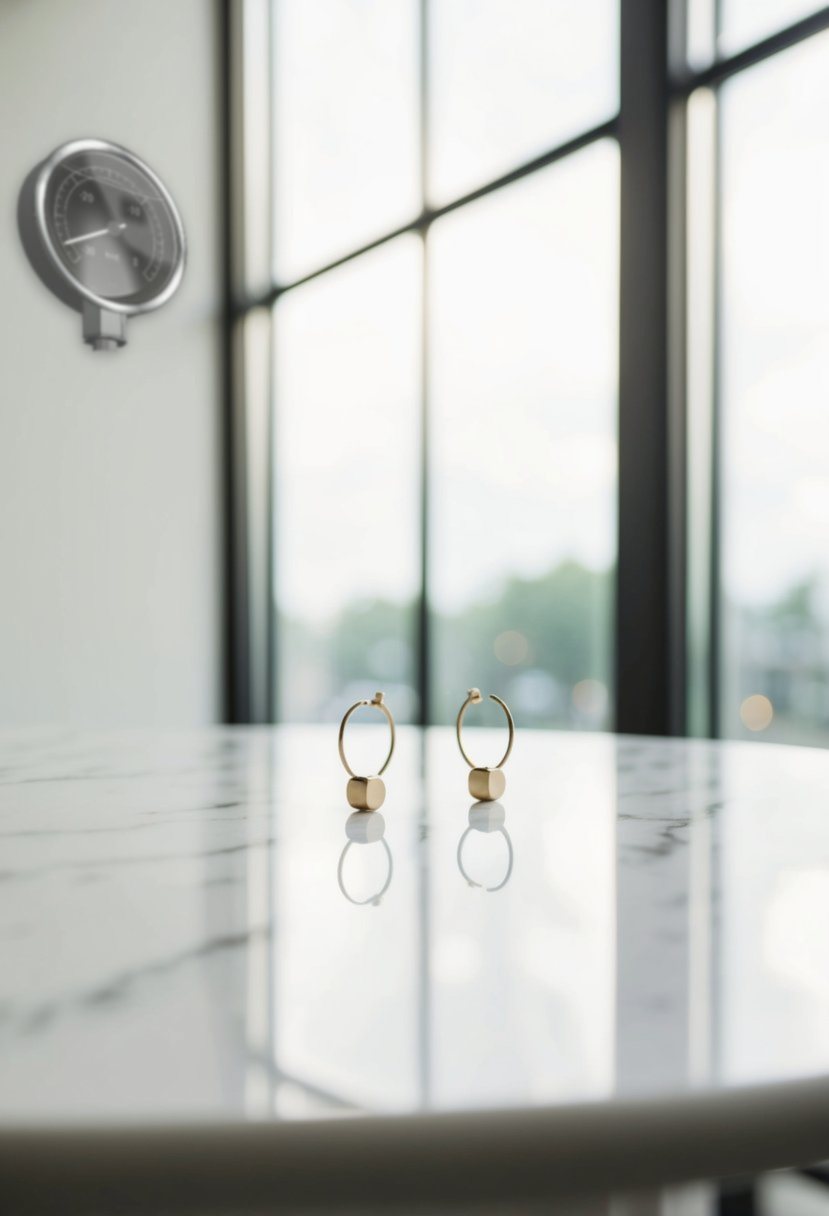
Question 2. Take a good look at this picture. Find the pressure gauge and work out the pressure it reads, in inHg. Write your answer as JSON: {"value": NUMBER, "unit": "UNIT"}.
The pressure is {"value": -28, "unit": "inHg"}
